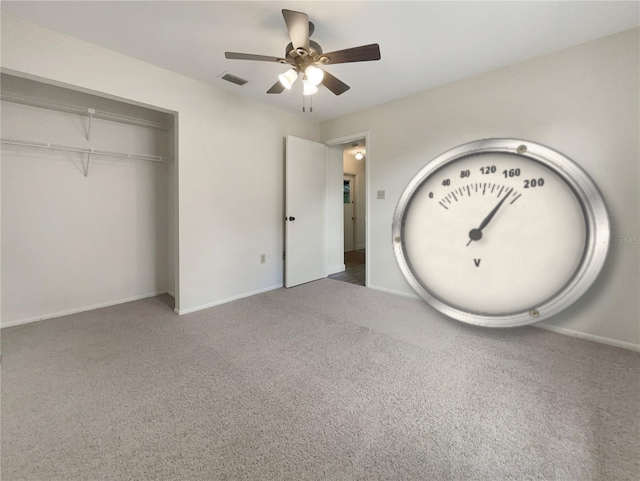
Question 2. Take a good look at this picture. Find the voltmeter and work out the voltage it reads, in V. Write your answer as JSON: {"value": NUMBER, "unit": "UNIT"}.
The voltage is {"value": 180, "unit": "V"}
